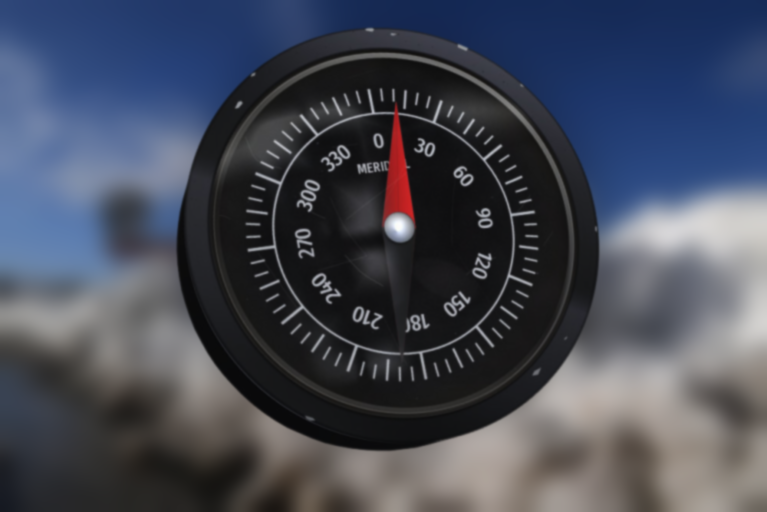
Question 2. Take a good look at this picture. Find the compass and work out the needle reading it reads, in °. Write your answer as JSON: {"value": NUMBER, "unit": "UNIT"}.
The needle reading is {"value": 10, "unit": "°"}
